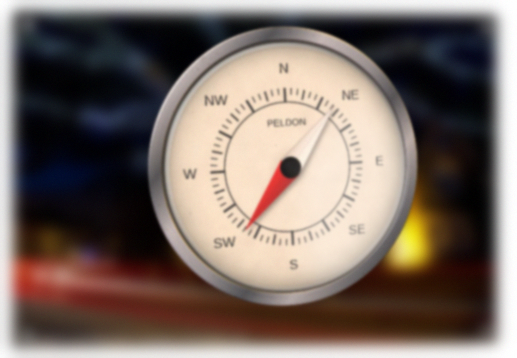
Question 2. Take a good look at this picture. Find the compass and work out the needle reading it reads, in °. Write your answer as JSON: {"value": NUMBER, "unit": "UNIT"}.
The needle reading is {"value": 220, "unit": "°"}
